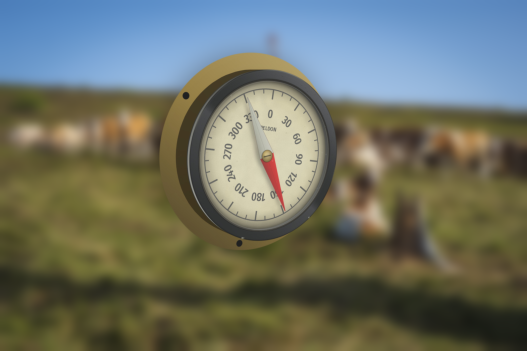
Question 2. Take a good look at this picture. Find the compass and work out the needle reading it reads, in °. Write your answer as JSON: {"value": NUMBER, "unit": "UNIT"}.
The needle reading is {"value": 150, "unit": "°"}
